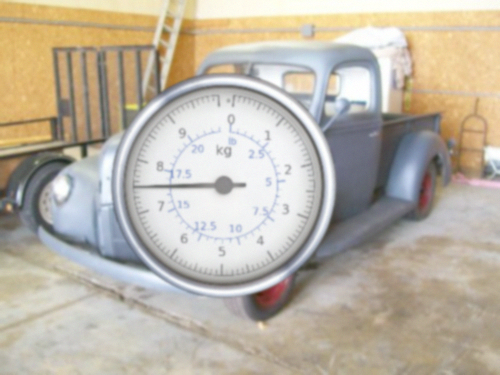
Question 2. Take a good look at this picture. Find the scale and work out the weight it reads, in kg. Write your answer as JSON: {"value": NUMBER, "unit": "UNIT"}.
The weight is {"value": 7.5, "unit": "kg"}
